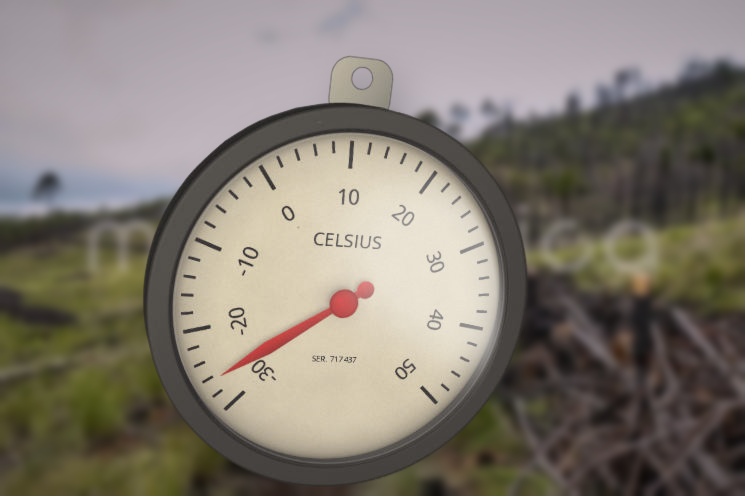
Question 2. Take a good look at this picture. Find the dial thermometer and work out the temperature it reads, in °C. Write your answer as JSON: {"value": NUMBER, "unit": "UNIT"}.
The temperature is {"value": -26, "unit": "°C"}
